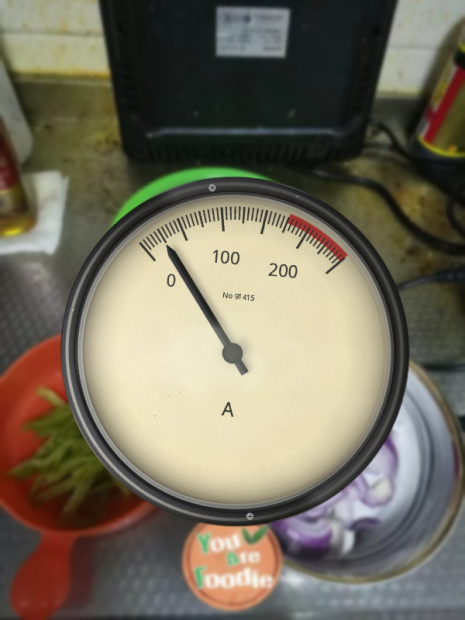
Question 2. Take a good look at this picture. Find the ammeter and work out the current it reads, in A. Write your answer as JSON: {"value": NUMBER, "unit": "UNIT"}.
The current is {"value": 25, "unit": "A"}
